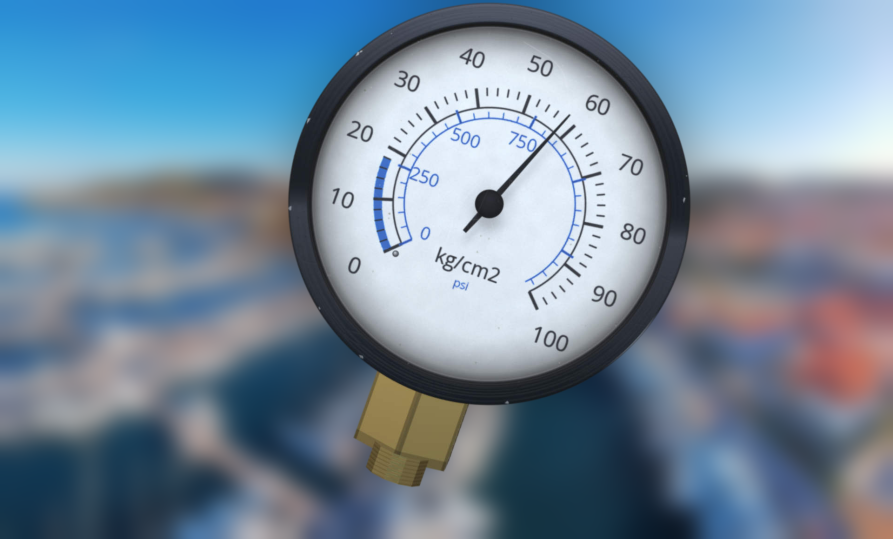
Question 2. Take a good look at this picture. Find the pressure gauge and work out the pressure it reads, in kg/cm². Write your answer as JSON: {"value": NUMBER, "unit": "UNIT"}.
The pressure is {"value": 58, "unit": "kg/cm²"}
